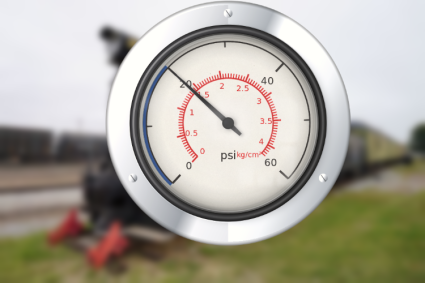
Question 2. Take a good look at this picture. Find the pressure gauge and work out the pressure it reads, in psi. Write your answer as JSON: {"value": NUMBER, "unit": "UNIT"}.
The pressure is {"value": 20, "unit": "psi"}
